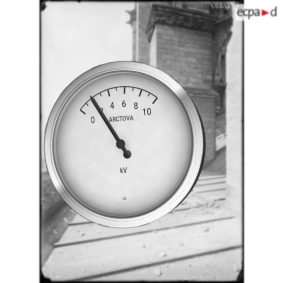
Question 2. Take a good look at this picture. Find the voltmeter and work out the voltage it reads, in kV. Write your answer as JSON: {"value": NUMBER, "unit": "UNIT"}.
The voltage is {"value": 2, "unit": "kV"}
